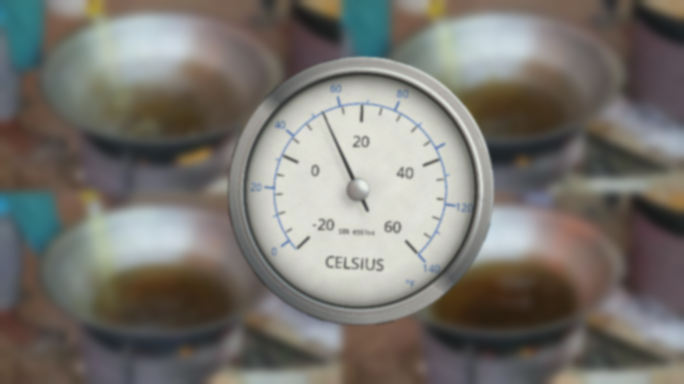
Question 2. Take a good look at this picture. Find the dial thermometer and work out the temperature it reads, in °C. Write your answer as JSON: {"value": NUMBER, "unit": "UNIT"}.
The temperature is {"value": 12, "unit": "°C"}
